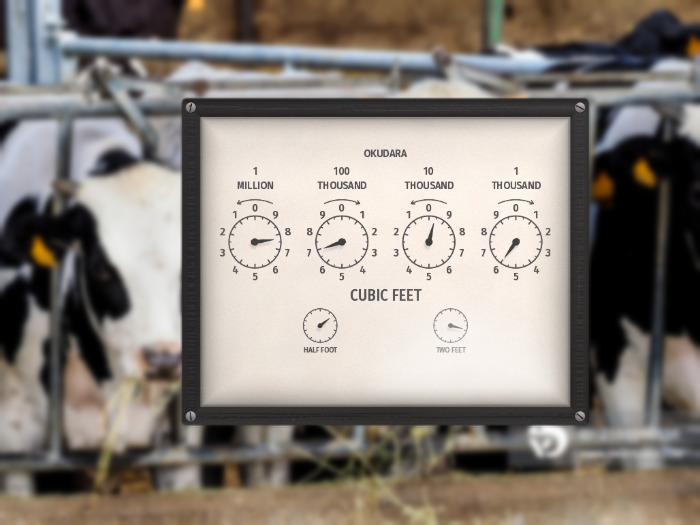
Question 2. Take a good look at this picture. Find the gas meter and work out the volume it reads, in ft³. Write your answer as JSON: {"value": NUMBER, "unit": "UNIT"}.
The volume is {"value": 769600, "unit": "ft³"}
